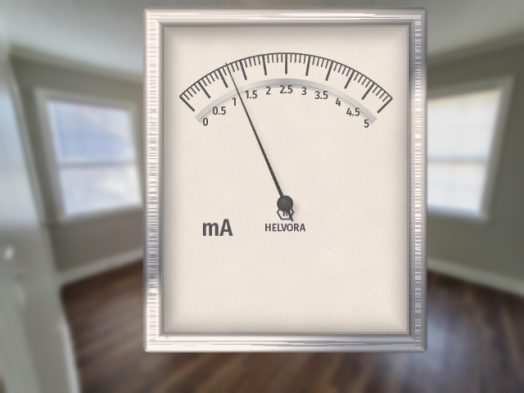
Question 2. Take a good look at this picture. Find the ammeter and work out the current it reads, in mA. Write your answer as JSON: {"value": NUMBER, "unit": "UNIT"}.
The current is {"value": 1.2, "unit": "mA"}
